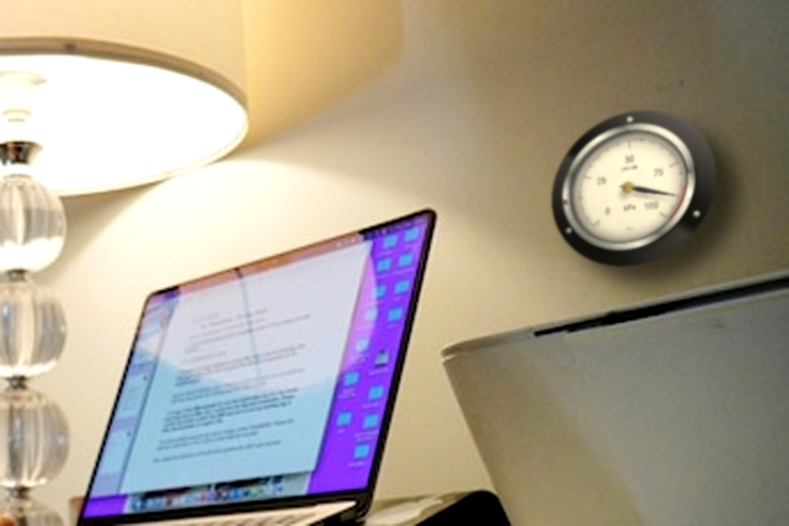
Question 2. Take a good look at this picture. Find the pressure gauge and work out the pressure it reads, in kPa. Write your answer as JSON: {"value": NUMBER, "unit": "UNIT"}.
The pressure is {"value": 90, "unit": "kPa"}
